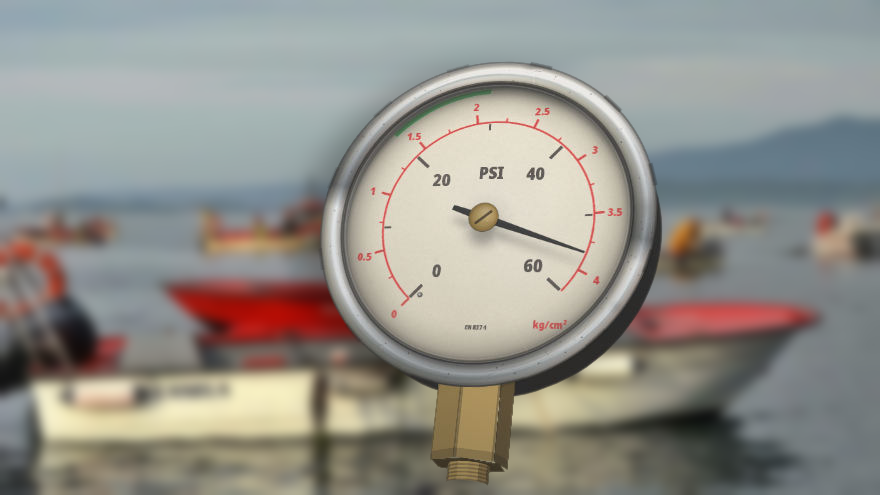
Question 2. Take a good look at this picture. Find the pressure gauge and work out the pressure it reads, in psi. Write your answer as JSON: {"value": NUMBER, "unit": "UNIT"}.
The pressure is {"value": 55, "unit": "psi"}
